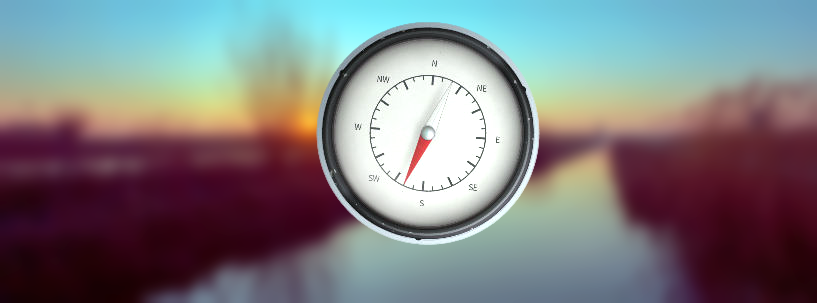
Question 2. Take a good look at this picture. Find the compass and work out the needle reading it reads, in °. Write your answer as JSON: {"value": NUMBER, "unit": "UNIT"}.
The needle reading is {"value": 200, "unit": "°"}
